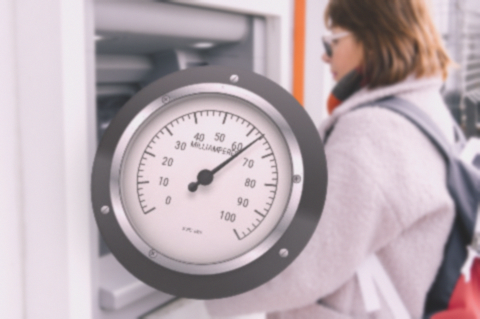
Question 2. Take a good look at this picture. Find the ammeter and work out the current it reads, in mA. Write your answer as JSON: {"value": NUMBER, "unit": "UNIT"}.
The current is {"value": 64, "unit": "mA"}
